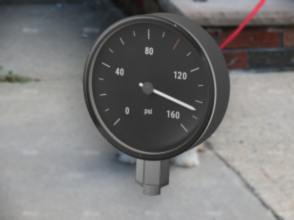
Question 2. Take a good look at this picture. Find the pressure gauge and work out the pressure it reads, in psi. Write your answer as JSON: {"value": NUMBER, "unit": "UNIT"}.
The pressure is {"value": 145, "unit": "psi"}
